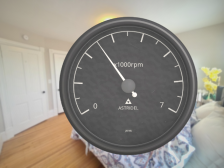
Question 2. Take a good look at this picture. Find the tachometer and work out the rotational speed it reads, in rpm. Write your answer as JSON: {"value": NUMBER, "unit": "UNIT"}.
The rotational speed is {"value": 2500, "unit": "rpm"}
